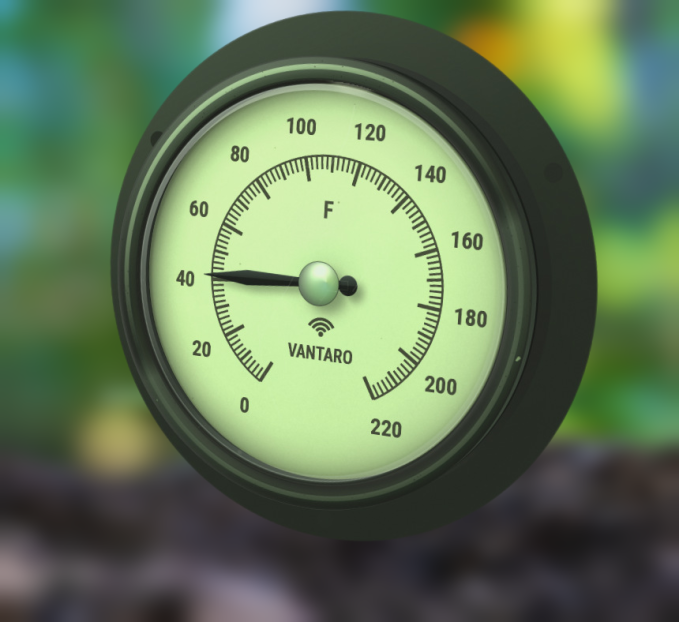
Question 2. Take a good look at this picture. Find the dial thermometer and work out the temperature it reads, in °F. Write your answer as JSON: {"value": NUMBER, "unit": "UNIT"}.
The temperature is {"value": 42, "unit": "°F"}
